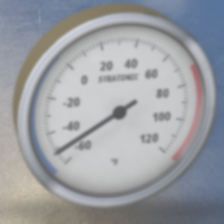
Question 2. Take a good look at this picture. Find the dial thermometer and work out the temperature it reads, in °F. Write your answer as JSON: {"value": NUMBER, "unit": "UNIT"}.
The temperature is {"value": -50, "unit": "°F"}
